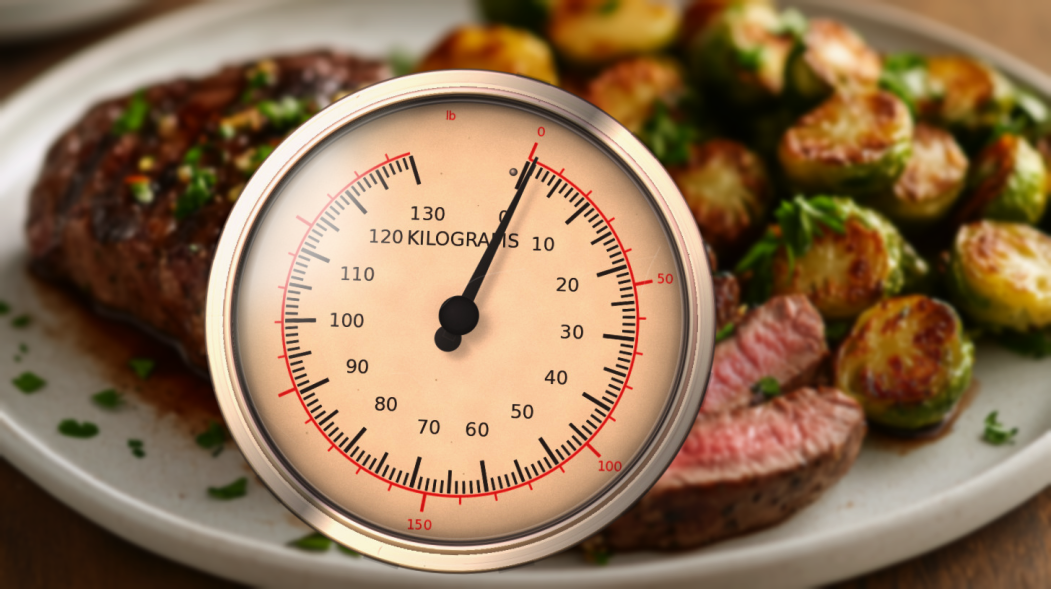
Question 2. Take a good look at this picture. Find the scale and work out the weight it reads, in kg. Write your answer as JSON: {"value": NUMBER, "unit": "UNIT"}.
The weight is {"value": 1, "unit": "kg"}
